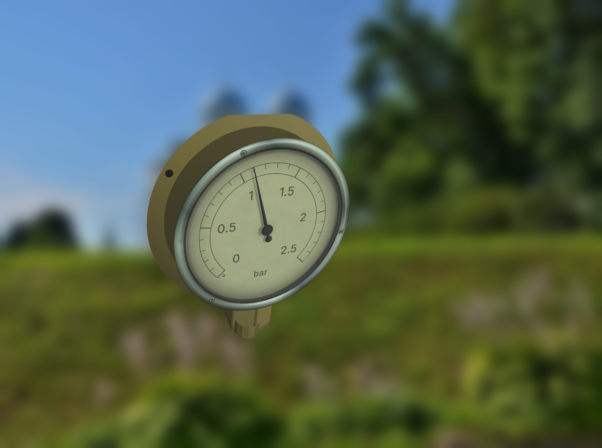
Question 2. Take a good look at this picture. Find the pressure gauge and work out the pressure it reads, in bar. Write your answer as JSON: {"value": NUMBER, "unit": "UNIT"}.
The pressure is {"value": 1.1, "unit": "bar"}
